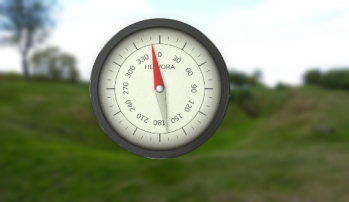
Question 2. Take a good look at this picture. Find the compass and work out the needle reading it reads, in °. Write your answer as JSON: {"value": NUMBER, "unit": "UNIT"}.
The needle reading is {"value": 350, "unit": "°"}
